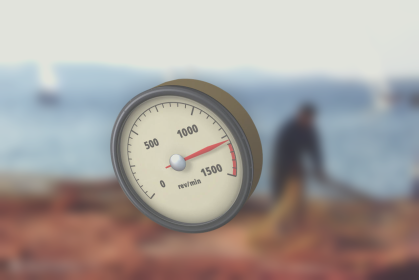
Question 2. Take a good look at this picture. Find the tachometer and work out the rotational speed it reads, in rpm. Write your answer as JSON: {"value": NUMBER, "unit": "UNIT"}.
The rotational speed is {"value": 1275, "unit": "rpm"}
